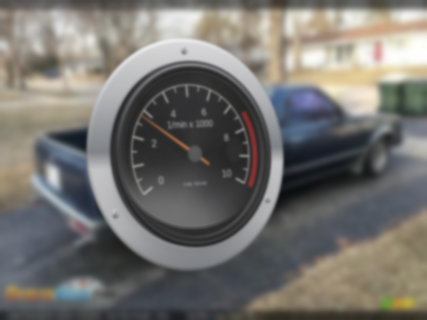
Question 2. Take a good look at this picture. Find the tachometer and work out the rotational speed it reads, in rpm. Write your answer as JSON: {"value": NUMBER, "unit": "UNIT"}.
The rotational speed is {"value": 2750, "unit": "rpm"}
